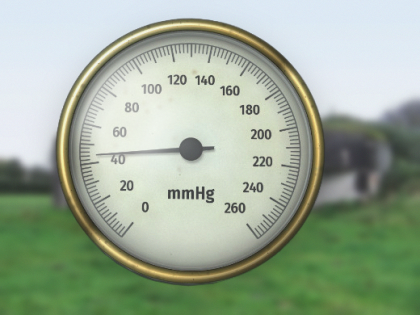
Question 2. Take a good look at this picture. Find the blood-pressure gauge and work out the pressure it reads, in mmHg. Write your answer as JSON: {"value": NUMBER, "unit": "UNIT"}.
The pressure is {"value": 44, "unit": "mmHg"}
